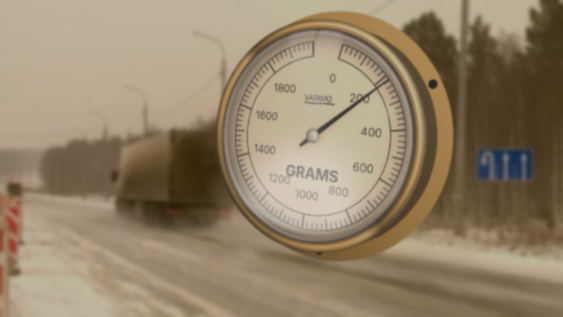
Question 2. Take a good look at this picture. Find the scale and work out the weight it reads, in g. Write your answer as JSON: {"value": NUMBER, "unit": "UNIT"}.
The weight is {"value": 220, "unit": "g"}
